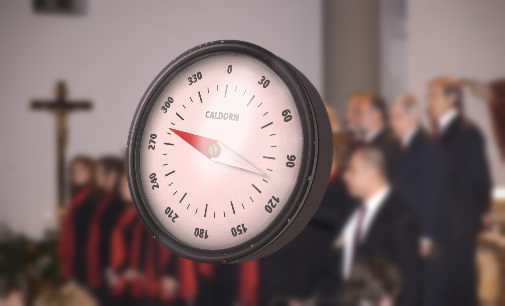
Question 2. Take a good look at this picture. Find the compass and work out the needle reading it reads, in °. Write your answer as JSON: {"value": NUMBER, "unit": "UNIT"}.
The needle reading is {"value": 285, "unit": "°"}
